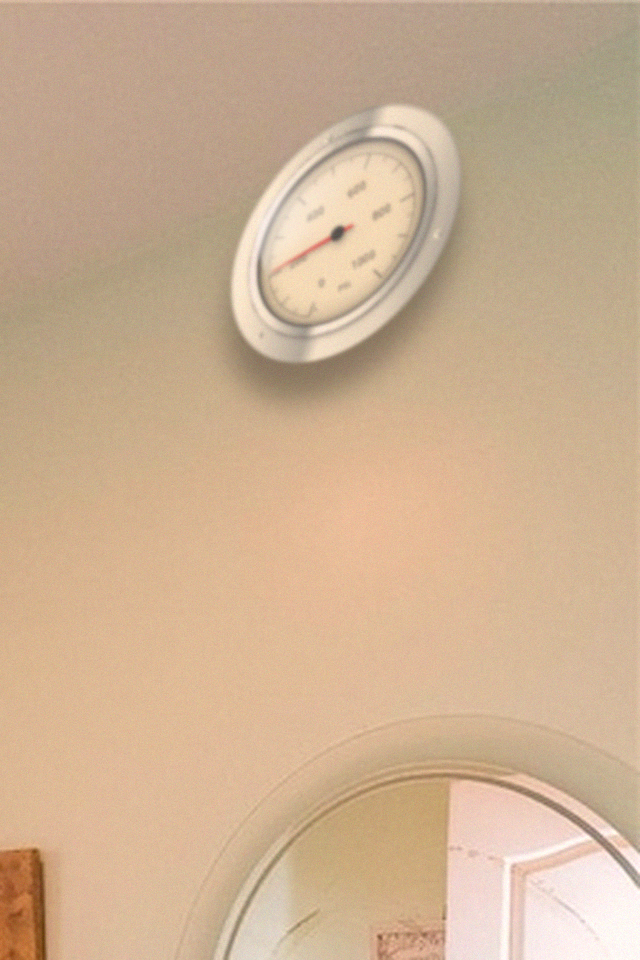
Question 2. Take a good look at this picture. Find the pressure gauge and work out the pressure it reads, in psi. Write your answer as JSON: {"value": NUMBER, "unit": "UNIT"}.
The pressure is {"value": 200, "unit": "psi"}
